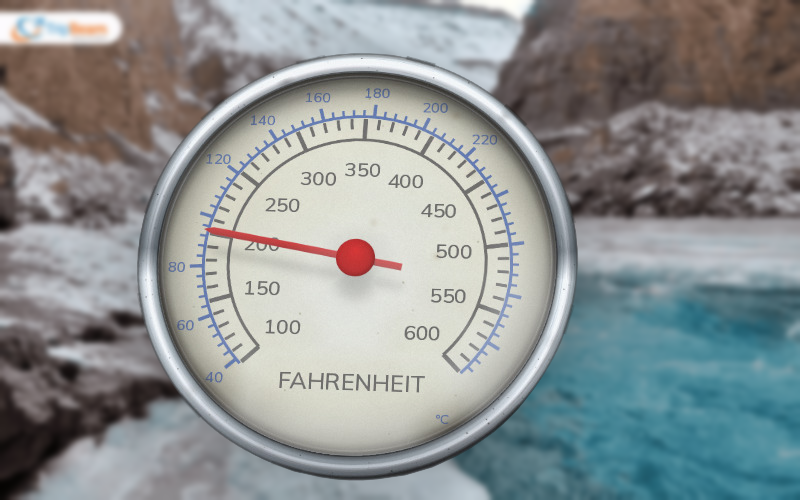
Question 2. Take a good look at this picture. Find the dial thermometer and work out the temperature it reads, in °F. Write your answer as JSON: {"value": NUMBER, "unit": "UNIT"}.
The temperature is {"value": 200, "unit": "°F"}
